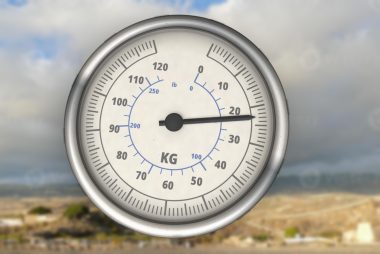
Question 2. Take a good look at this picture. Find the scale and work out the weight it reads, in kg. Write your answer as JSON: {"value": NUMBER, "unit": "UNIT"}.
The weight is {"value": 23, "unit": "kg"}
